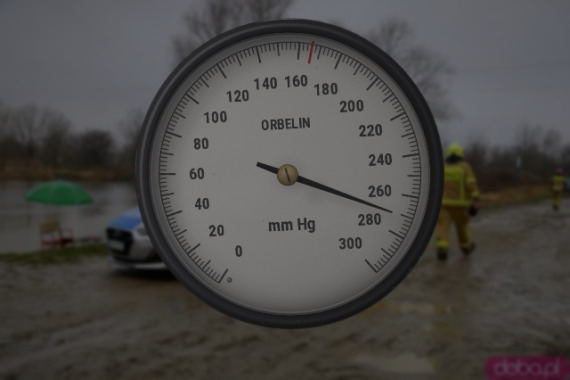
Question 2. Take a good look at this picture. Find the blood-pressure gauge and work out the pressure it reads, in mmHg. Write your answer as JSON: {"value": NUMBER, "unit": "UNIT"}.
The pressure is {"value": 270, "unit": "mmHg"}
